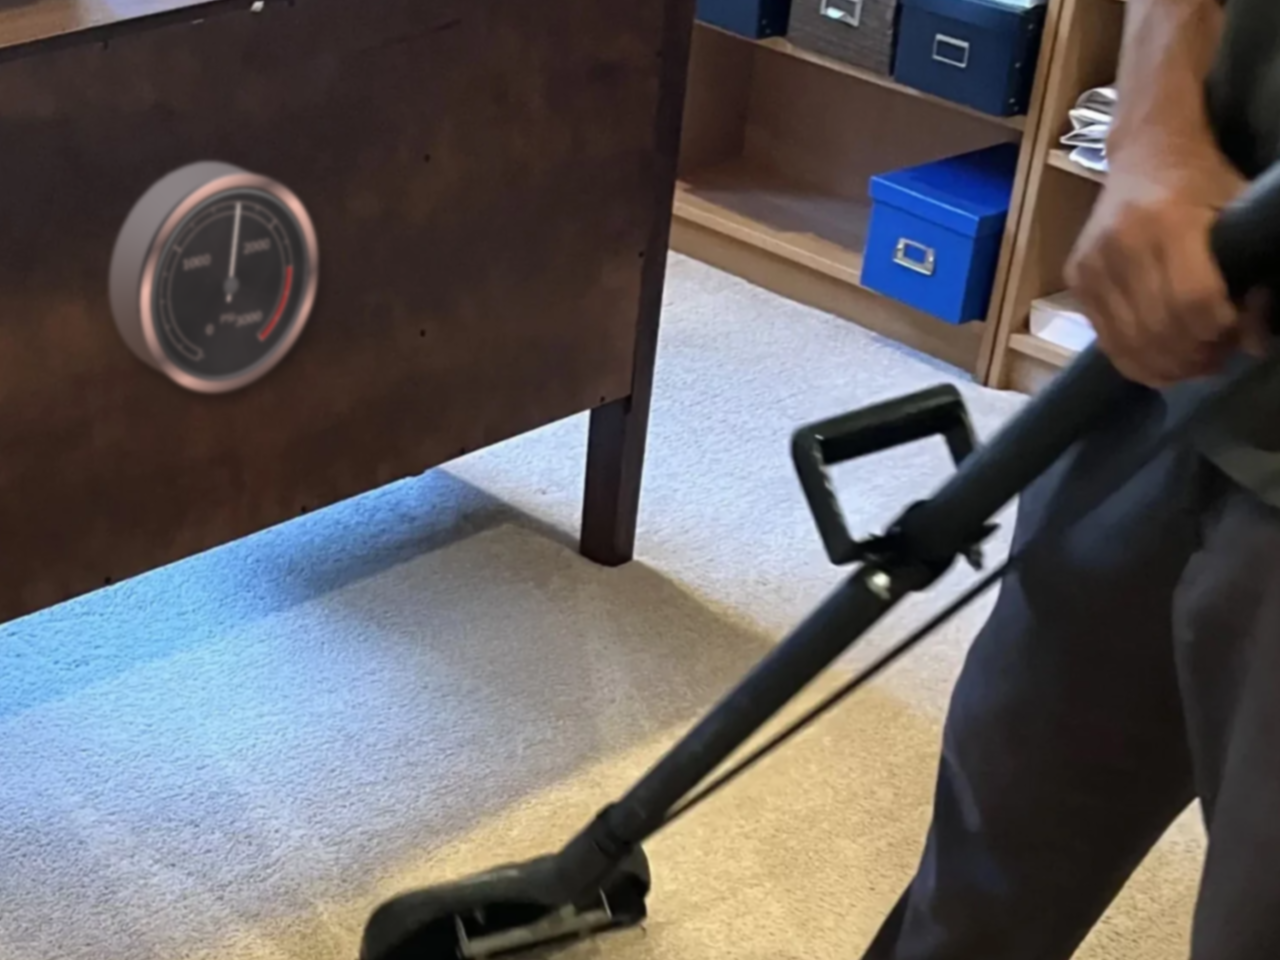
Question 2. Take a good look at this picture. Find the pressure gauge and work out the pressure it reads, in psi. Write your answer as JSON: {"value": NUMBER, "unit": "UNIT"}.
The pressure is {"value": 1600, "unit": "psi"}
